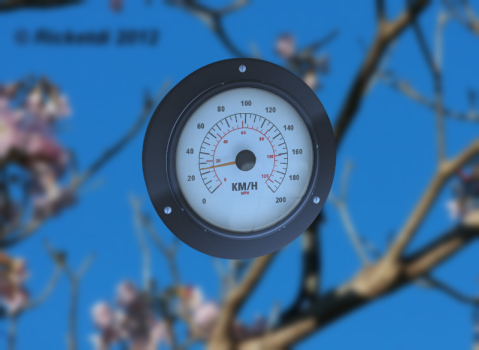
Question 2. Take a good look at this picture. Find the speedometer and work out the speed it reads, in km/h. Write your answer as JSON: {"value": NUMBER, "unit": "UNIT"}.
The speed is {"value": 25, "unit": "km/h"}
